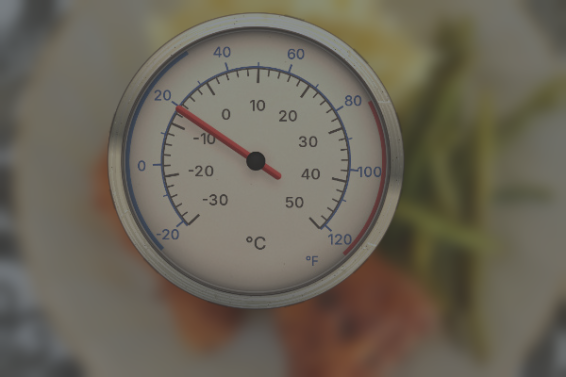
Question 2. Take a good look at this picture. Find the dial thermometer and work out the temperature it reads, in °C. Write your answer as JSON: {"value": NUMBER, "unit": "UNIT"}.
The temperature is {"value": -7, "unit": "°C"}
